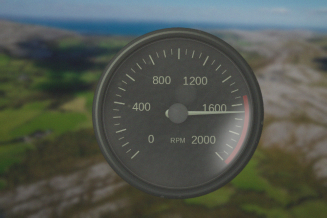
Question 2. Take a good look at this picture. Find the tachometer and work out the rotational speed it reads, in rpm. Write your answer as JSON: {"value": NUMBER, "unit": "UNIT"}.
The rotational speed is {"value": 1650, "unit": "rpm"}
